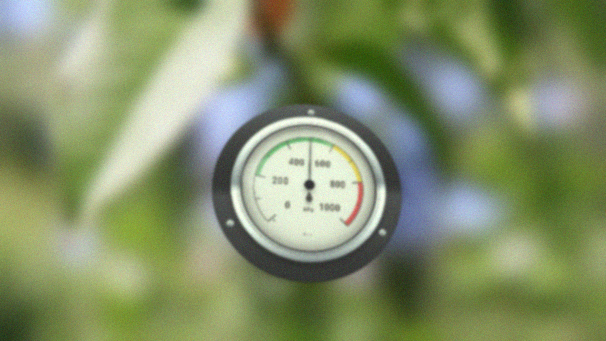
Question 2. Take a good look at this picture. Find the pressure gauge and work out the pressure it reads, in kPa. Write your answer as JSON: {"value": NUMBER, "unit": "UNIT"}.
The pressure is {"value": 500, "unit": "kPa"}
